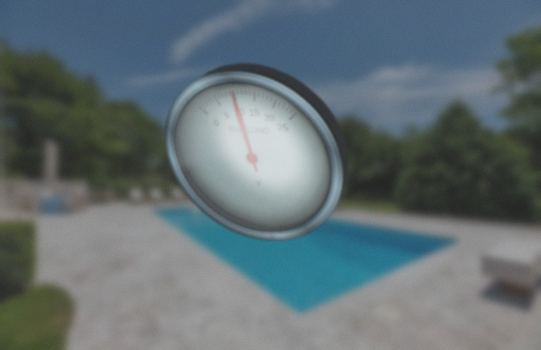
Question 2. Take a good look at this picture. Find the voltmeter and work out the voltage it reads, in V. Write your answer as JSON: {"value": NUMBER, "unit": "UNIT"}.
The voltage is {"value": 10, "unit": "V"}
